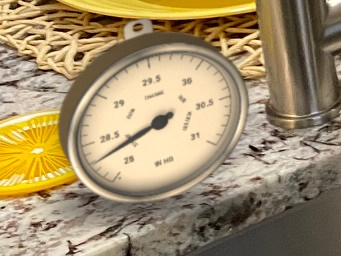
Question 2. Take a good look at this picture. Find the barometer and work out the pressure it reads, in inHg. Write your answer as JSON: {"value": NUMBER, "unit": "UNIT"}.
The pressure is {"value": 28.3, "unit": "inHg"}
